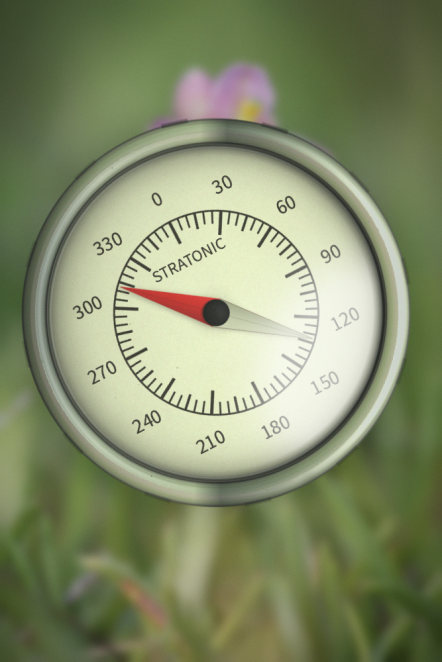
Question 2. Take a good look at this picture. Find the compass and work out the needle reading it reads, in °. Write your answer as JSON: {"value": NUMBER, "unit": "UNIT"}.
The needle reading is {"value": 312.5, "unit": "°"}
